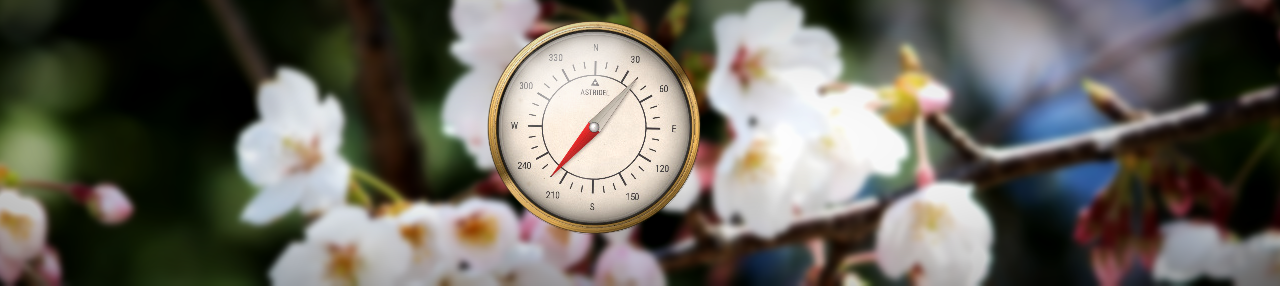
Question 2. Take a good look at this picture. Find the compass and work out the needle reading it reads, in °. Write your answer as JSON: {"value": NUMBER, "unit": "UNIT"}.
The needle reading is {"value": 220, "unit": "°"}
